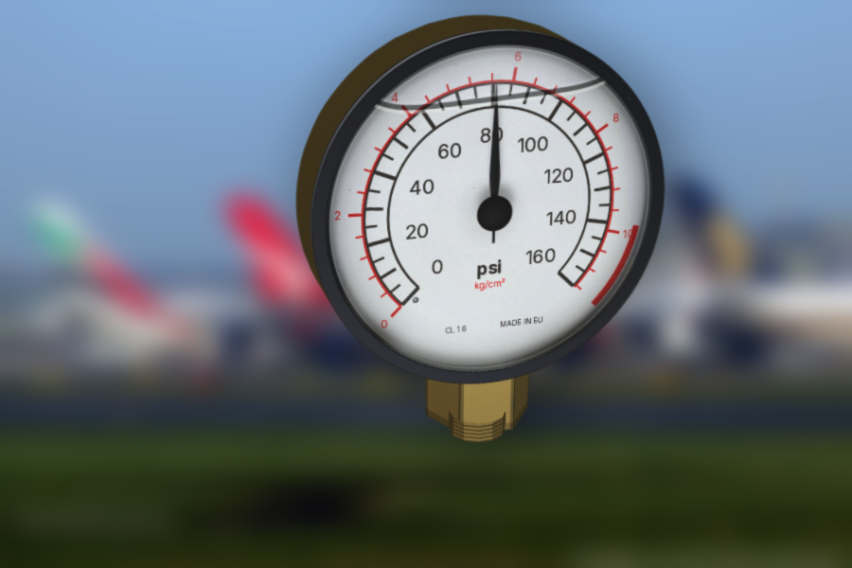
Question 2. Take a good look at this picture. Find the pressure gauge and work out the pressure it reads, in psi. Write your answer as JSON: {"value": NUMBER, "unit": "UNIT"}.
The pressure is {"value": 80, "unit": "psi"}
